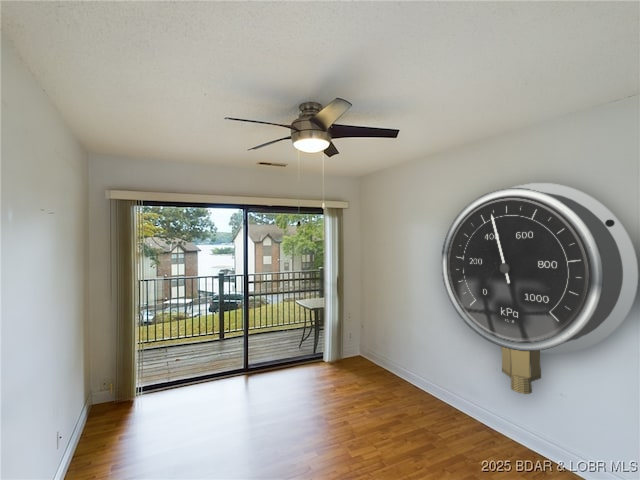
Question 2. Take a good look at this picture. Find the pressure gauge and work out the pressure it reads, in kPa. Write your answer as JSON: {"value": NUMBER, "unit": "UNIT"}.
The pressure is {"value": 450, "unit": "kPa"}
